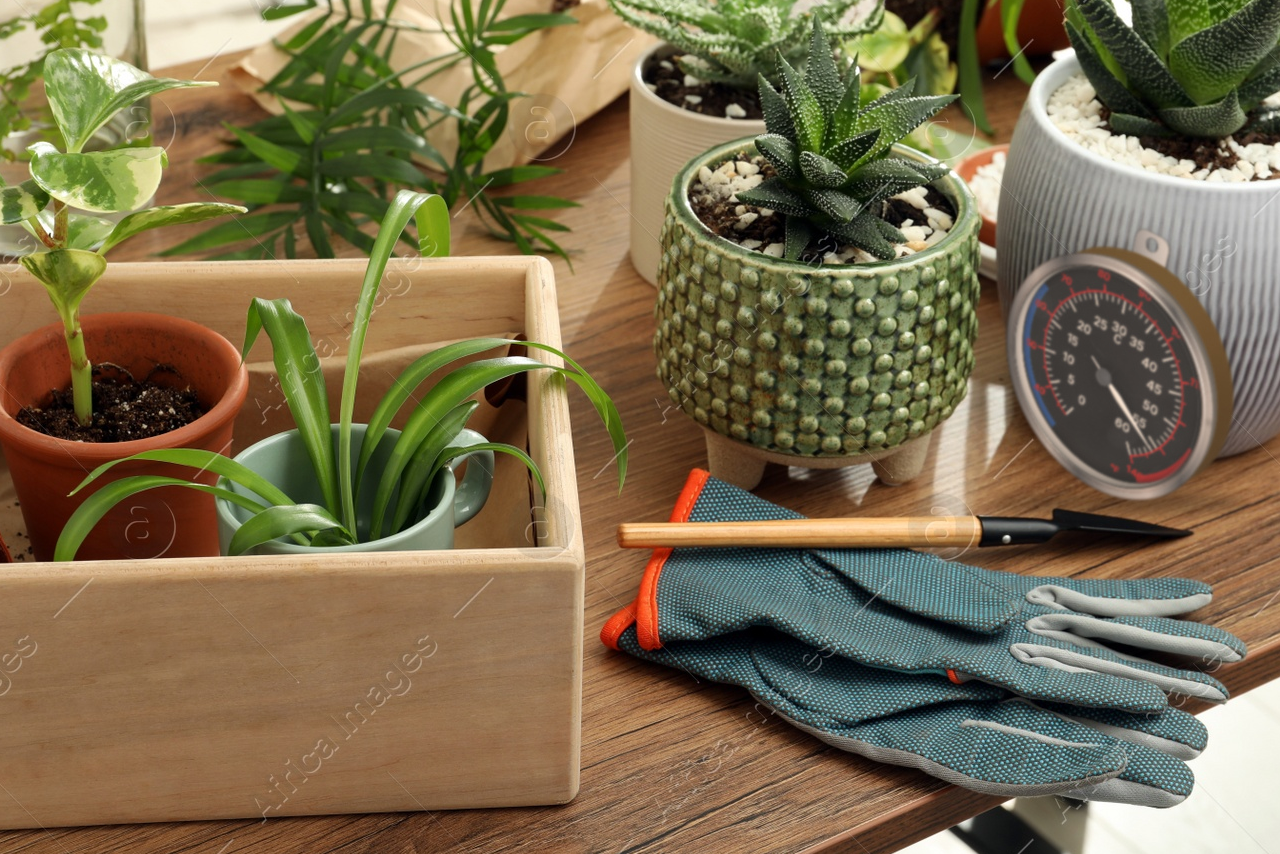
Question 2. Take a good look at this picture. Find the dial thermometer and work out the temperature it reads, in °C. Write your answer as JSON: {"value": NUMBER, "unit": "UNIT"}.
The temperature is {"value": 55, "unit": "°C"}
